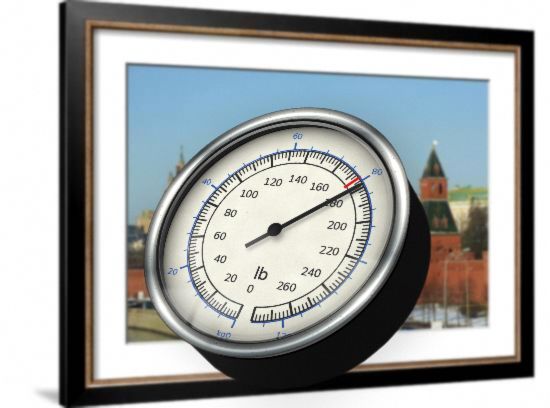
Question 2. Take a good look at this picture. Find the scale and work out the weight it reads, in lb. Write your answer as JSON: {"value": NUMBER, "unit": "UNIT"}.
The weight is {"value": 180, "unit": "lb"}
